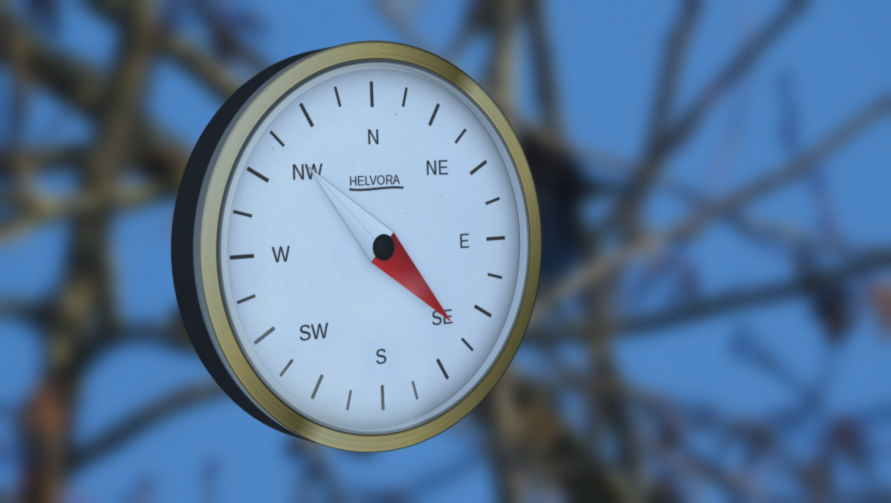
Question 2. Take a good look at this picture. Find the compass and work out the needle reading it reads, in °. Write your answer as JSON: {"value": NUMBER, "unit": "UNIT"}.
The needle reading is {"value": 135, "unit": "°"}
